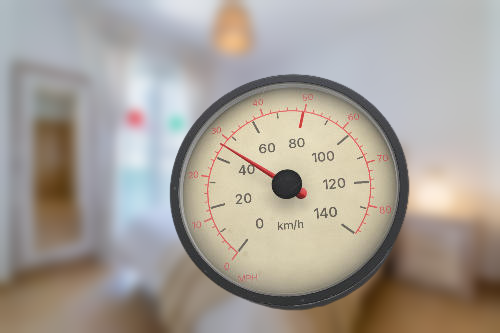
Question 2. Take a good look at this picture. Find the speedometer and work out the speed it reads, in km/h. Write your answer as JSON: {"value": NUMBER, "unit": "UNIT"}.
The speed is {"value": 45, "unit": "km/h"}
